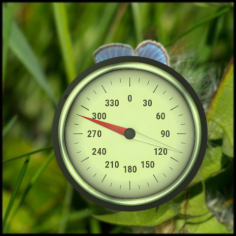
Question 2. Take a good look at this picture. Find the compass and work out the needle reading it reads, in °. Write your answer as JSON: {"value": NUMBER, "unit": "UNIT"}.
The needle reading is {"value": 290, "unit": "°"}
